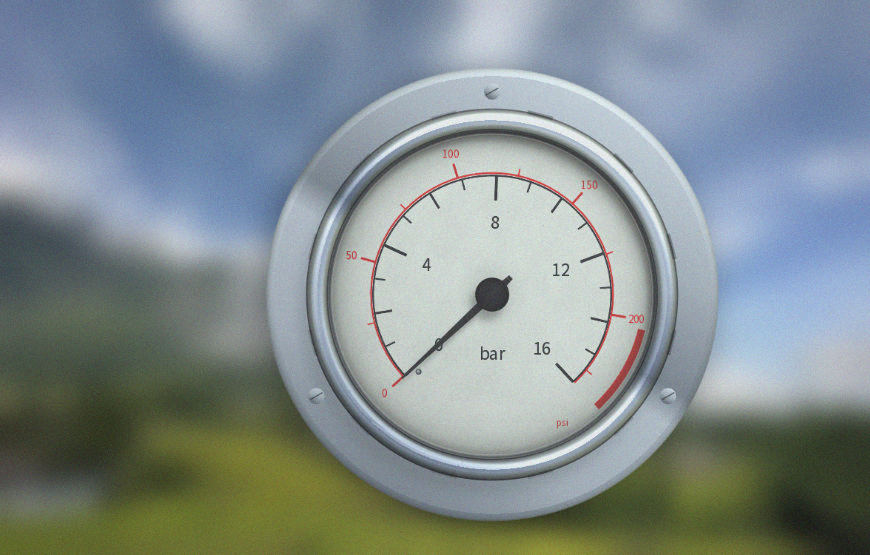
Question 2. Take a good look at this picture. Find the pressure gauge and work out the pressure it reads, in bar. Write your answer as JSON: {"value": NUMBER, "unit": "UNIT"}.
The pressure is {"value": 0, "unit": "bar"}
